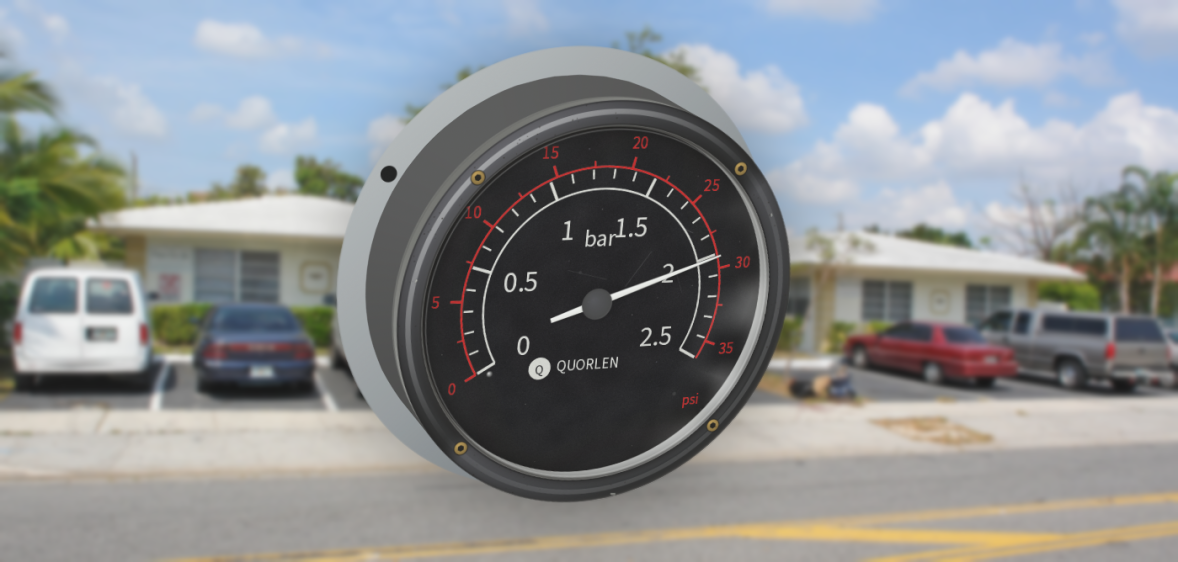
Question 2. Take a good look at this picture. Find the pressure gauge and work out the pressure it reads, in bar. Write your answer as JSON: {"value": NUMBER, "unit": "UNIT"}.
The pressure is {"value": 2, "unit": "bar"}
